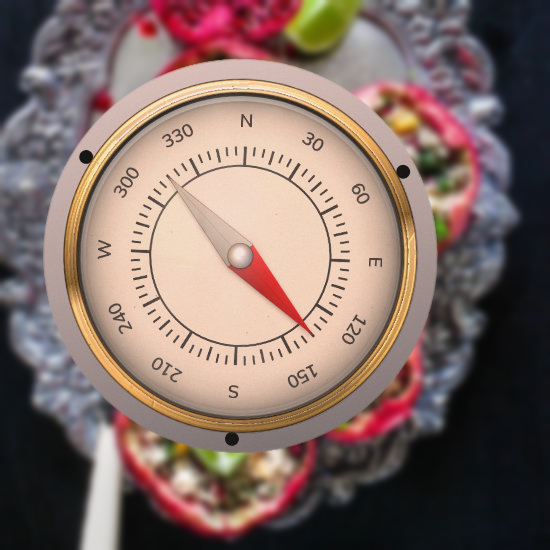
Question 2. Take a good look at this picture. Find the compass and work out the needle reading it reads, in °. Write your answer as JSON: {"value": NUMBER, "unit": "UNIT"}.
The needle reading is {"value": 135, "unit": "°"}
